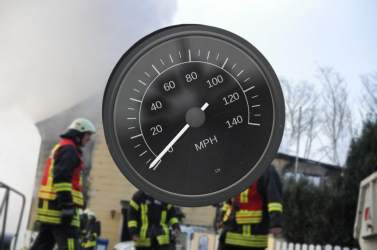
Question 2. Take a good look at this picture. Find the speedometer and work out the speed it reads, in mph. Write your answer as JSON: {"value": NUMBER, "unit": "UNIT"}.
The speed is {"value": 2.5, "unit": "mph"}
